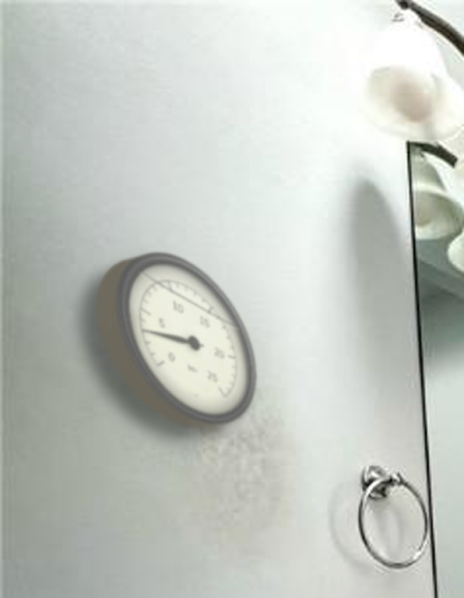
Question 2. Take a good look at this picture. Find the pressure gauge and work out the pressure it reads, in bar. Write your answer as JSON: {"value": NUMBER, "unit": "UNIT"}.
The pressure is {"value": 3, "unit": "bar"}
